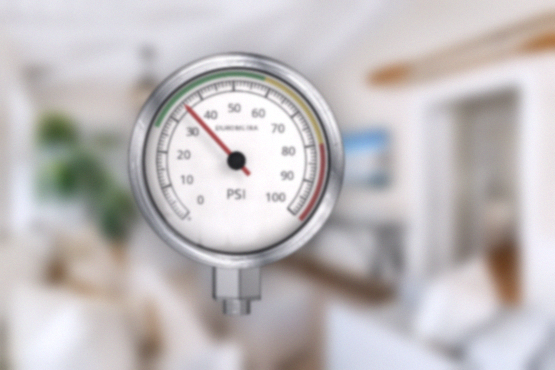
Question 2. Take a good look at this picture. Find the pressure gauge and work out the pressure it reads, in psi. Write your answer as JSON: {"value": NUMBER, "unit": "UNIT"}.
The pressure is {"value": 35, "unit": "psi"}
